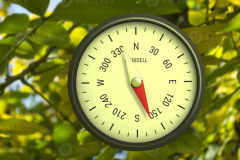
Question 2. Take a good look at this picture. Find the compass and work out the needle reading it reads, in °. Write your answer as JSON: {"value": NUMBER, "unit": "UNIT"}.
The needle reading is {"value": 160, "unit": "°"}
